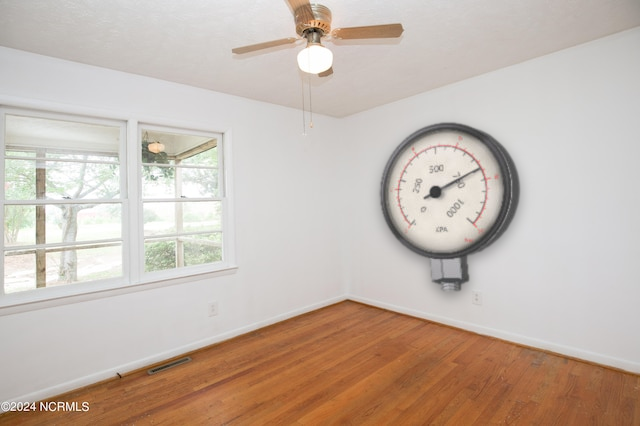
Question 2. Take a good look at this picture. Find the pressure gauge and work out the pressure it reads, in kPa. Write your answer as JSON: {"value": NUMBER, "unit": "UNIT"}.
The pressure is {"value": 750, "unit": "kPa"}
